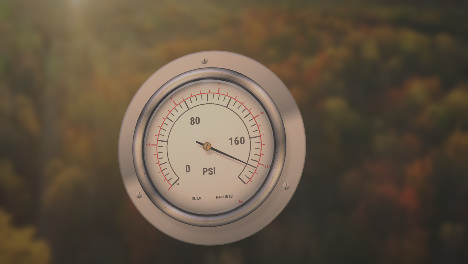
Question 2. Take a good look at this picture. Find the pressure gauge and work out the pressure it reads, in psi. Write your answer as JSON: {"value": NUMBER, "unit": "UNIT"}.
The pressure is {"value": 185, "unit": "psi"}
